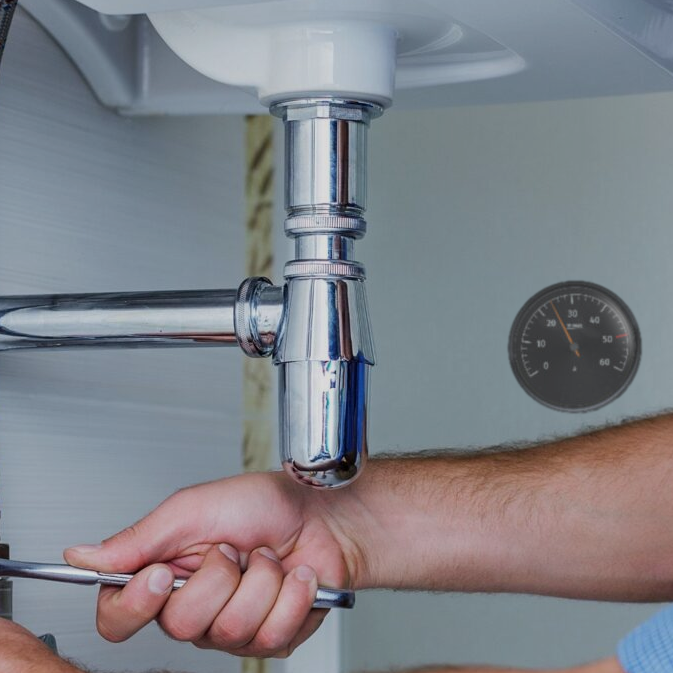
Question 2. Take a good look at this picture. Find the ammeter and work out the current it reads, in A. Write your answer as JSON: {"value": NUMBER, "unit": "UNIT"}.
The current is {"value": 24, "unit": "A"}
